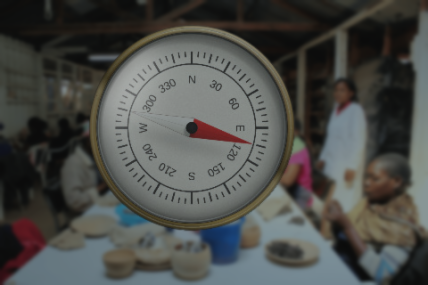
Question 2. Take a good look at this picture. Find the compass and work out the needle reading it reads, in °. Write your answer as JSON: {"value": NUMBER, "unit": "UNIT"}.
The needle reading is {"value": 105, "unit": "°"}
